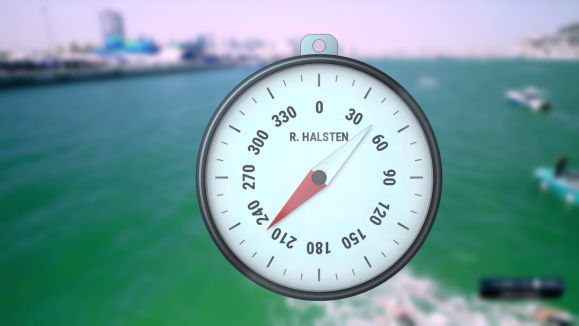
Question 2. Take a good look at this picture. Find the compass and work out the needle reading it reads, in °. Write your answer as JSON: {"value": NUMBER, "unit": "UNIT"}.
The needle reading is {"value": 225, "unit": "°"}
